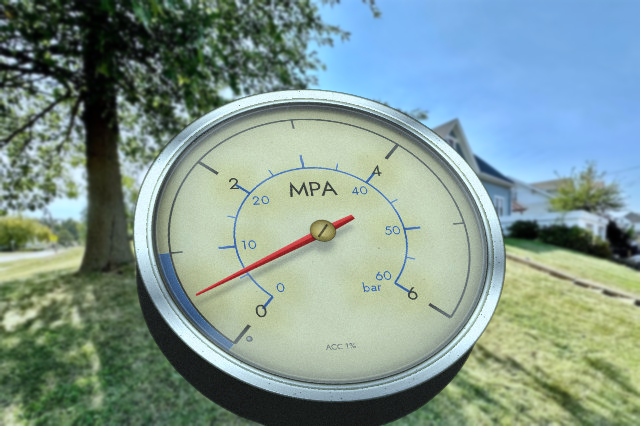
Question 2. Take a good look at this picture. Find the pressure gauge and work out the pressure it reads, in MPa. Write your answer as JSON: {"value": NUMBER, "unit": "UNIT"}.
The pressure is {"value": 0.5, "unit": "MPa"}
